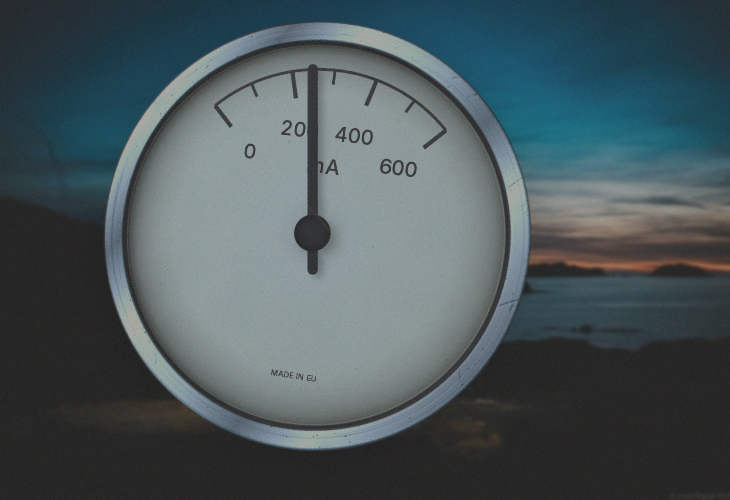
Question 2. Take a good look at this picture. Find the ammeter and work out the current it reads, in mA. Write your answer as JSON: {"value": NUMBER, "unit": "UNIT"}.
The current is {"value": 250, "unit": "mA"}
